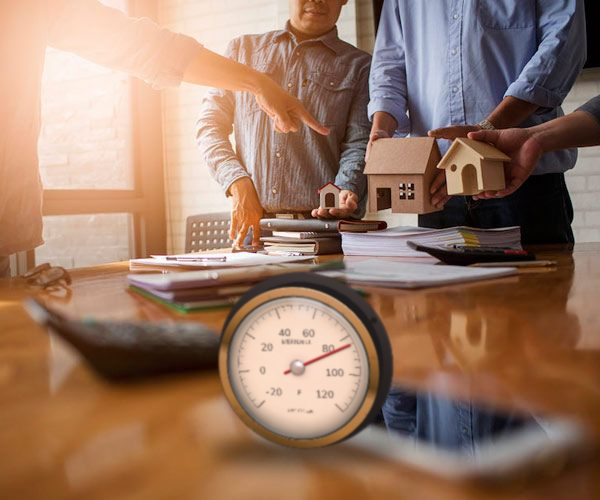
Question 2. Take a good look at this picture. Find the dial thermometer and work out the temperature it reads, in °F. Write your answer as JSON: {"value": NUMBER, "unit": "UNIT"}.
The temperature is {"value": 84, "unit": "°F"}
